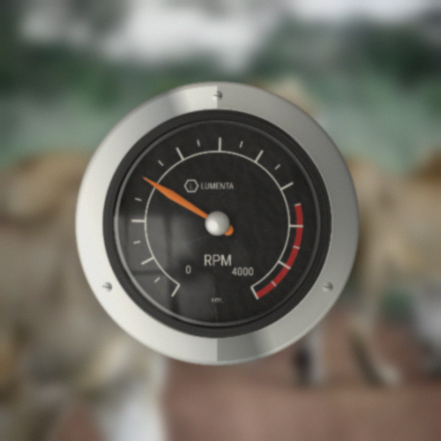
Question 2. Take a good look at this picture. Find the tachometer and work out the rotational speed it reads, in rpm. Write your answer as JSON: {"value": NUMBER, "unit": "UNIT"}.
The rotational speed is {"value": 1200, "unit": "rpm"}
